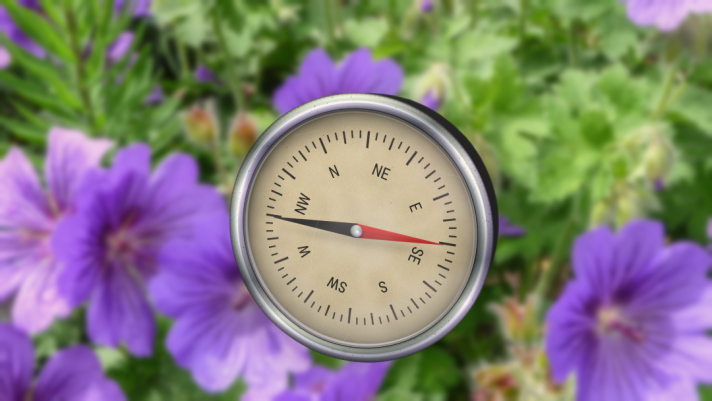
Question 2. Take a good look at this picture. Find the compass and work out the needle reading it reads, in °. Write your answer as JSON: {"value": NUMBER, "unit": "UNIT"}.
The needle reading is {"value": 120, "unit": "°"}
